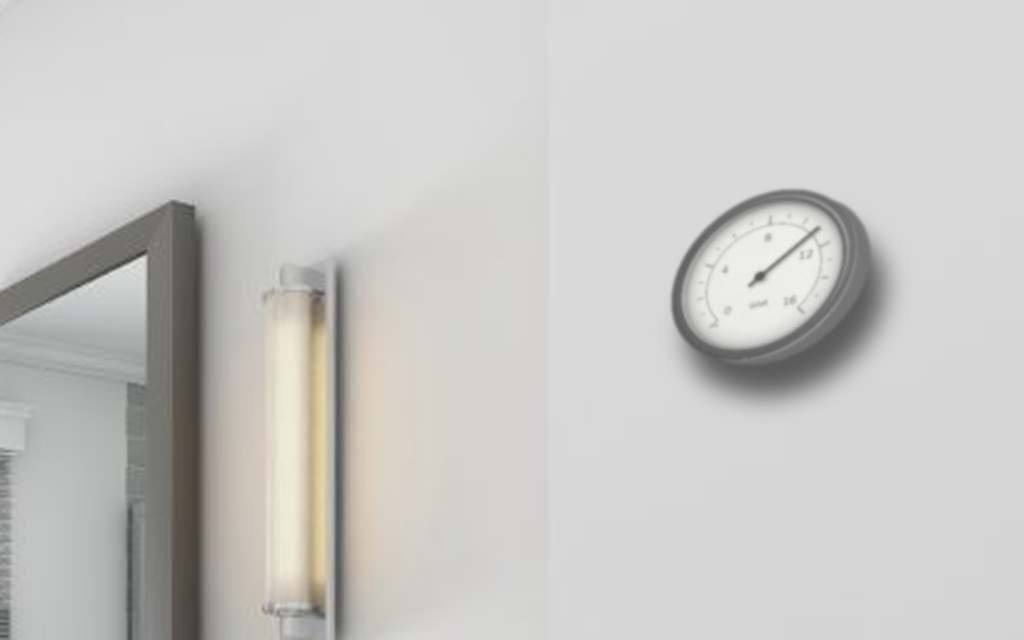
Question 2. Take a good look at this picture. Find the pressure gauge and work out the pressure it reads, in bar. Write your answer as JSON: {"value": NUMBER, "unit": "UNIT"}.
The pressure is {"value": 11, "unit": "bar"}
